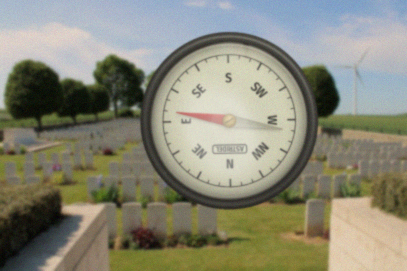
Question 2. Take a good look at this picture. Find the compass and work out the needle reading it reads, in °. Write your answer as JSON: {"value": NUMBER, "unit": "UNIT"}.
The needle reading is {"value": 100, "unit": "°"}
